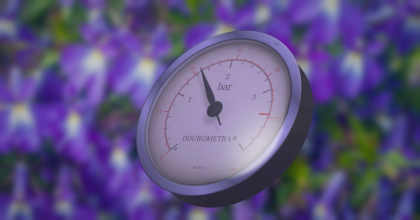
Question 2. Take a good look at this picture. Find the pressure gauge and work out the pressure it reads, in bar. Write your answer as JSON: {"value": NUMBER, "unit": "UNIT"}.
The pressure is {"value": 1.5, "unit": "bar"}
